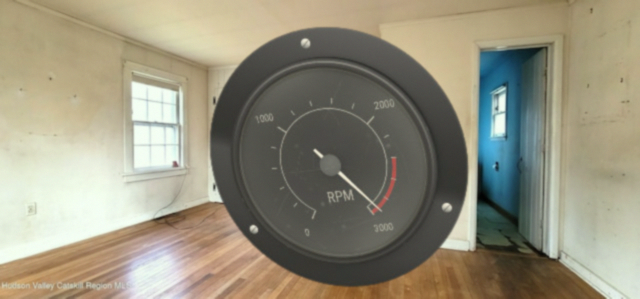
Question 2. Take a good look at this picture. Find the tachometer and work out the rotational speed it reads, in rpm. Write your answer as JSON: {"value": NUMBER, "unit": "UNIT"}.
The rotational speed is {"value": 2900, "unit": "rpm"}
